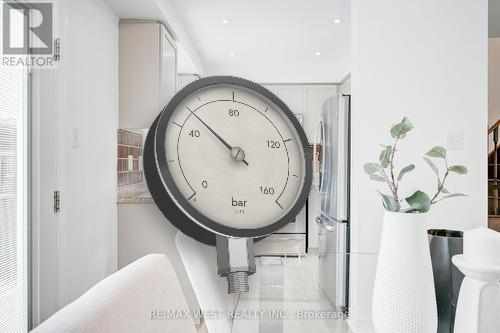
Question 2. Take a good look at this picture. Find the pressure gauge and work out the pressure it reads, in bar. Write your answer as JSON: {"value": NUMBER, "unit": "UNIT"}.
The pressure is {"value": 50, "unit": "bar"}
